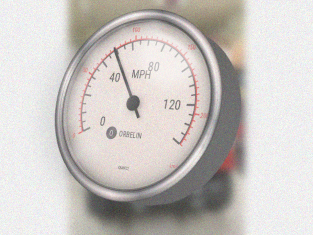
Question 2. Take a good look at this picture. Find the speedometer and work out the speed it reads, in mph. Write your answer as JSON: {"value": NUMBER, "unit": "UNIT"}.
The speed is {"value": 50, "unit": "mph"}
